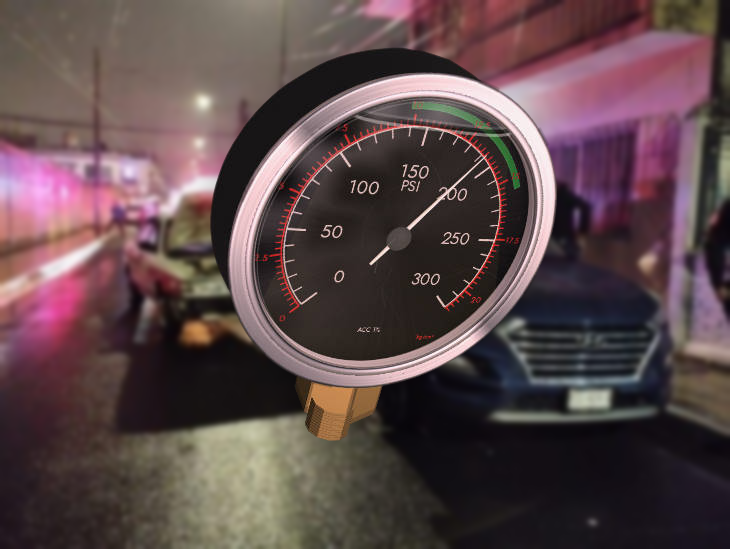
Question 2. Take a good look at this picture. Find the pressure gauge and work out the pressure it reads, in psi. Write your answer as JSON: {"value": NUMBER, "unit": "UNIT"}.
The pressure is {"value": 190, "unit": "psi"}
